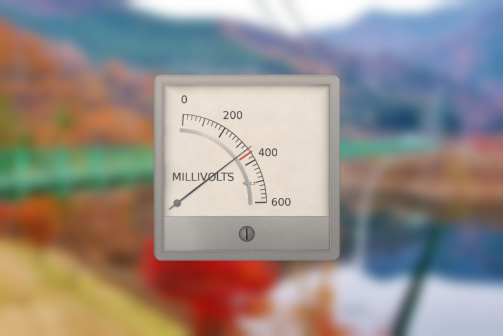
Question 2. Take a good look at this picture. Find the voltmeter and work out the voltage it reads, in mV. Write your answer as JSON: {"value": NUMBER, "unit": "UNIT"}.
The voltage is {"value": 340, "unit": "mV"}
